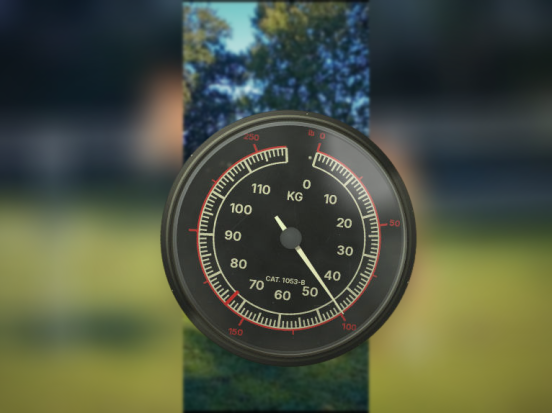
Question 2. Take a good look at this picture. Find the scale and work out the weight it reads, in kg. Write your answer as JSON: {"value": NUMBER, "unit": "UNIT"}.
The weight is {"value": 45, "unit": "kg"}
